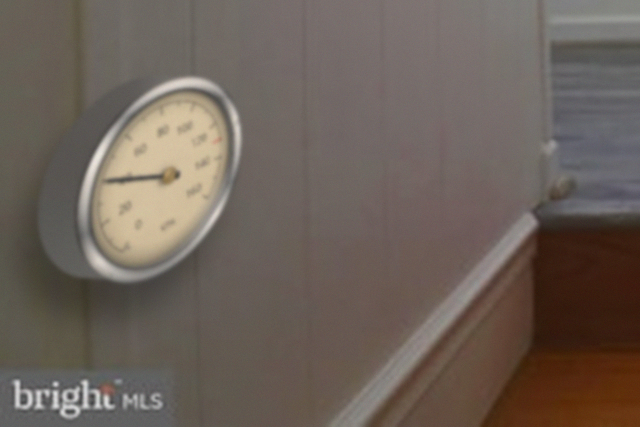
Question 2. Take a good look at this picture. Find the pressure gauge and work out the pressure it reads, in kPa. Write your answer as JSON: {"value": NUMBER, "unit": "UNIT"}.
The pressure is {"value": 40, "unit": "kPa"}
